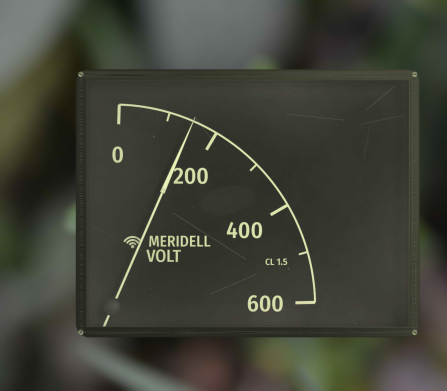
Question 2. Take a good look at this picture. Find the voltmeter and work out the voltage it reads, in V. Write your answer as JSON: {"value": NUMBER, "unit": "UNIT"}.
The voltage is {"value": 150, "unit": "V"}
